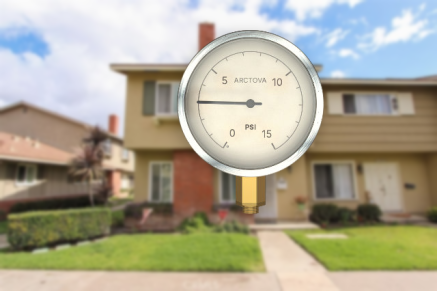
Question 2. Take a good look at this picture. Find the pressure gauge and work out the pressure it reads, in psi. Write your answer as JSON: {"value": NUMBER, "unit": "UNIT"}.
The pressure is {"value": 3, "unit": "psi"}
